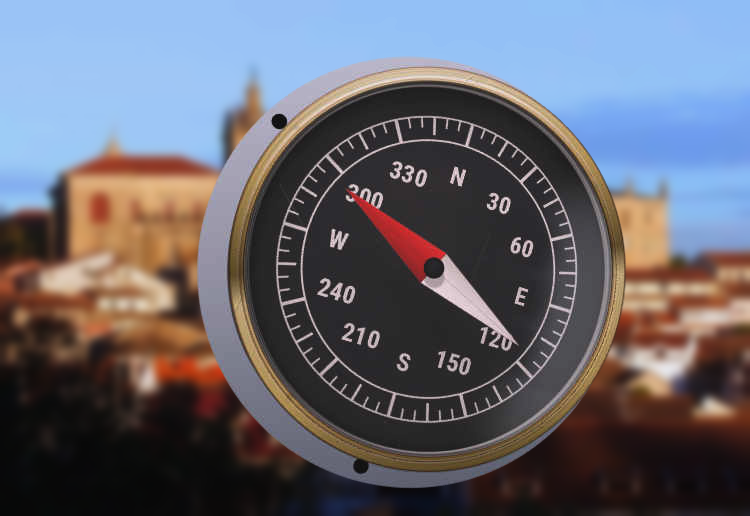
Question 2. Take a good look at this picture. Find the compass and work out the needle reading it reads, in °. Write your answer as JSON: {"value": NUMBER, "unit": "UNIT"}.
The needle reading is {"value": 295, "unit": "°"}
